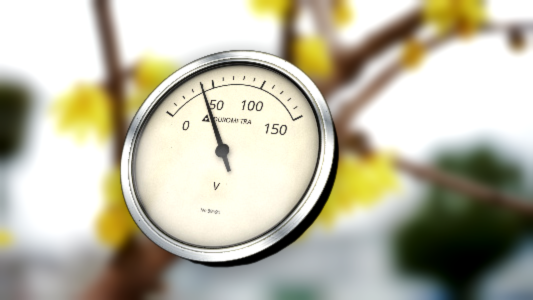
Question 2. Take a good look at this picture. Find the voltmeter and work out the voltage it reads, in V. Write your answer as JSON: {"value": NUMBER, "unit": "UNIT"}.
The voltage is {"value": 40, "unit": "V"}
